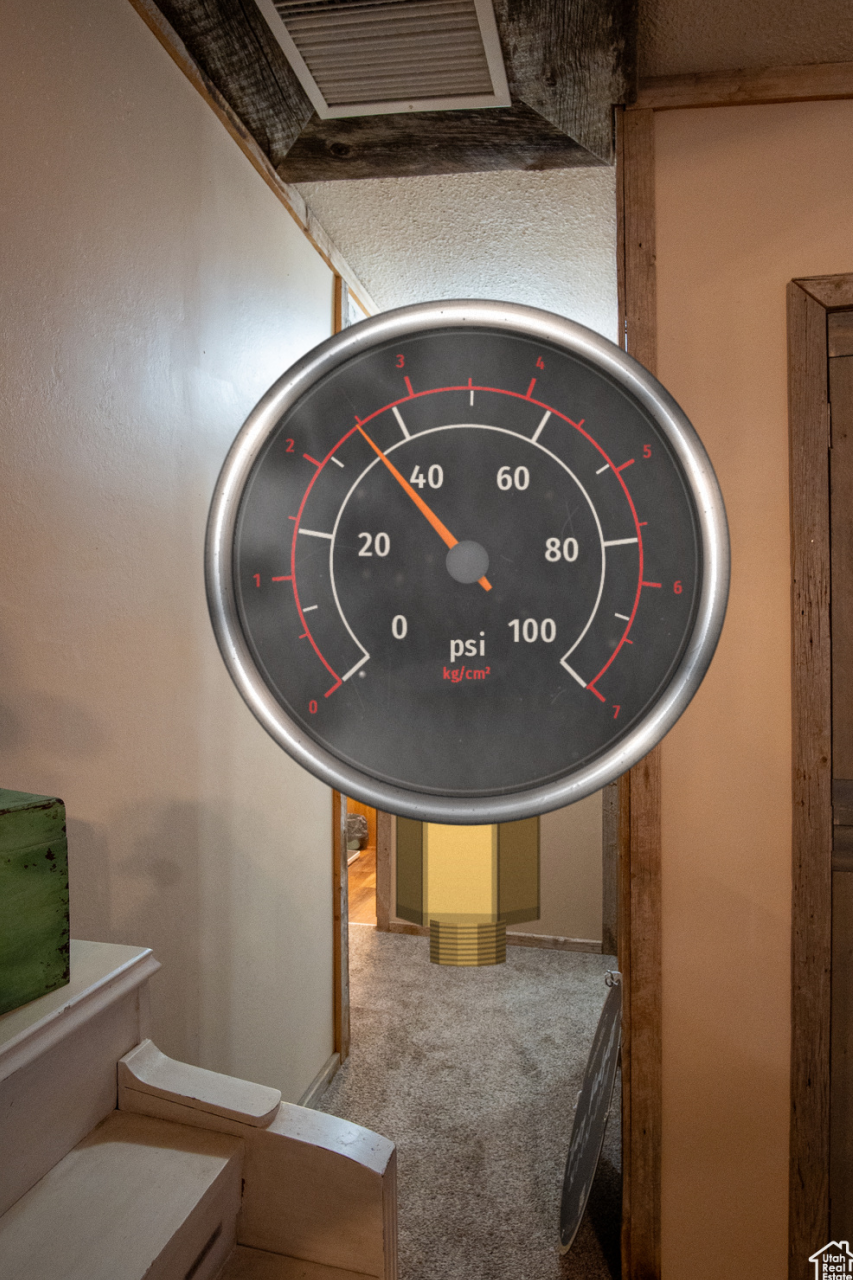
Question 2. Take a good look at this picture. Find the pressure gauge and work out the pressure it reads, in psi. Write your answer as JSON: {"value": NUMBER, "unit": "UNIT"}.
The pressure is {"value": 35, "unit": "psi"}
